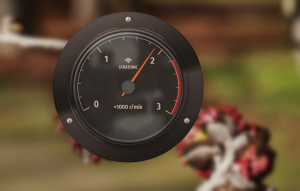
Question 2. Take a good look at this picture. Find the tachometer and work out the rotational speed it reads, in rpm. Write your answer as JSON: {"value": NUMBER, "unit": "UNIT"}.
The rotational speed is {"value": 1900, "unit": "rpm"}
